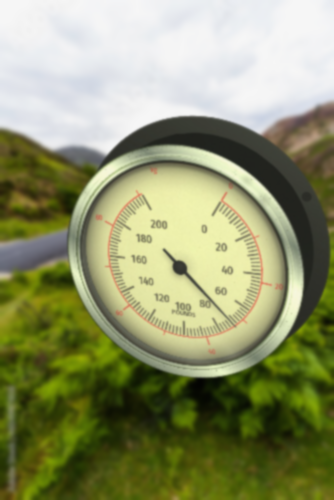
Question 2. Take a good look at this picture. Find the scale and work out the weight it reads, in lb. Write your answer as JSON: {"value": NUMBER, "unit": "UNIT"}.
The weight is {"value": 70, "unit": "lb"}
